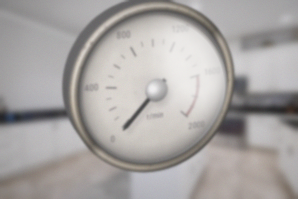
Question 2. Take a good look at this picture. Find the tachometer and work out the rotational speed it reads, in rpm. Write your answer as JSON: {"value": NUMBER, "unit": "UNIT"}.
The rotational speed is {"value": 0, "unit": "rpm"}
